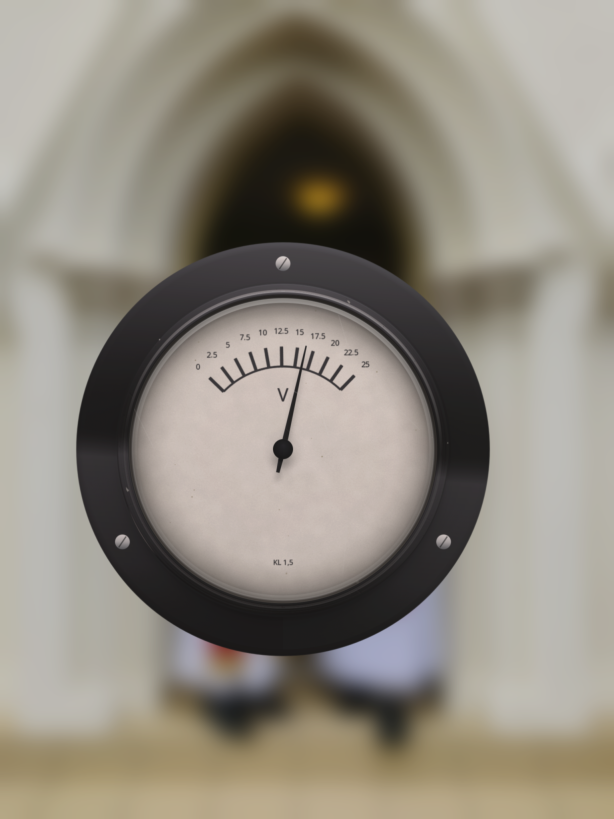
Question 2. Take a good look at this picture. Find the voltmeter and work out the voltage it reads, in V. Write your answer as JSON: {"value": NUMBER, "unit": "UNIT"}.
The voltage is {"value": 16.25, "unit": "V"}
